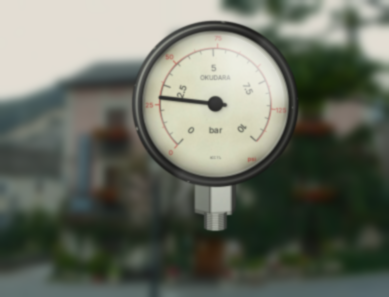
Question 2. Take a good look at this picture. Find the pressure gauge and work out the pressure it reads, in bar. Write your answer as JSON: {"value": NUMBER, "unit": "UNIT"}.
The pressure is {"value": 2, "unit": "bar"}
